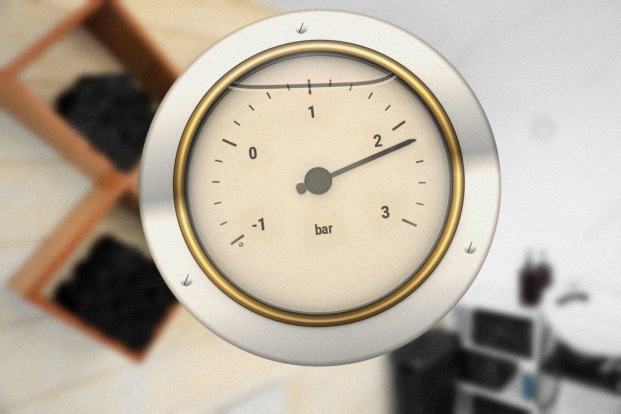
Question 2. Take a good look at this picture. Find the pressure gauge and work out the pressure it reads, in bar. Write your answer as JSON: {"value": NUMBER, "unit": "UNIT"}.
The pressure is {"value": 2.2, "unit": "bar"}
